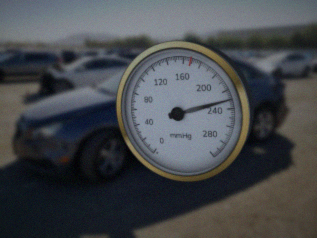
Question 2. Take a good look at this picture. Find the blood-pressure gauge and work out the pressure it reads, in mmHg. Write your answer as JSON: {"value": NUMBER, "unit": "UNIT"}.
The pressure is {"value": 230, "unit": "mmHg"}
